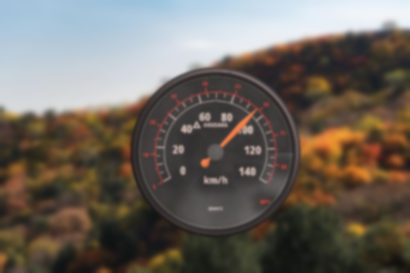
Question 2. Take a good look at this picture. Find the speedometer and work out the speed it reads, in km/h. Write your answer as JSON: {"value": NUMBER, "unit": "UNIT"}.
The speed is {"value": 95, "unit": "km/h"}
